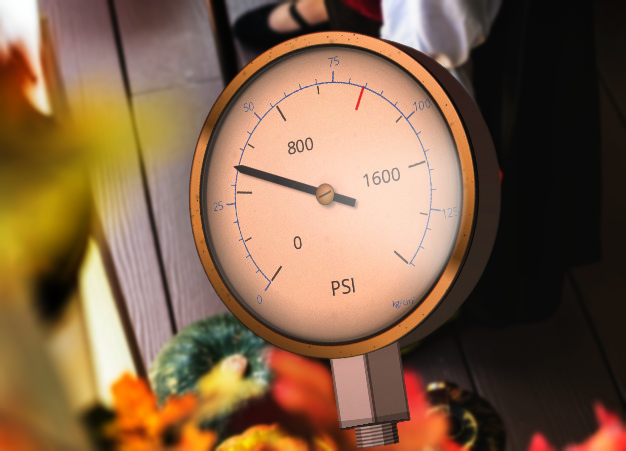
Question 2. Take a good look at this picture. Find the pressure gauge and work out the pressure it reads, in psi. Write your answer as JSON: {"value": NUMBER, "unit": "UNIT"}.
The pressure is {"value": 500, "unit": "psi"}
